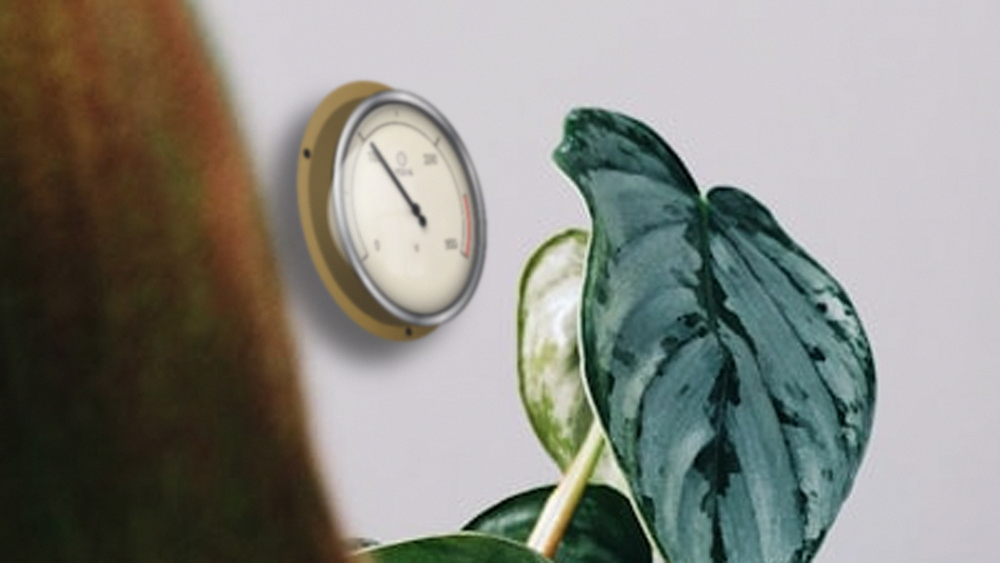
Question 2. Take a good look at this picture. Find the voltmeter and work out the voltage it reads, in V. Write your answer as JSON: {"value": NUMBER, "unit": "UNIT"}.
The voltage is {"value": 100, "unit": "V"}
